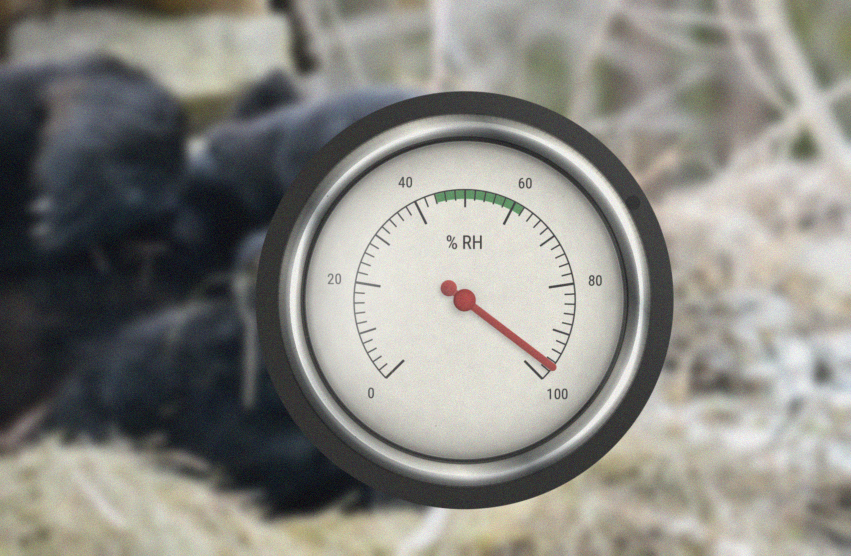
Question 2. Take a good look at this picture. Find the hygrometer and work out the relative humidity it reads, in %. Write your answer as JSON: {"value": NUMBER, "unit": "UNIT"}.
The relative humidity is {"value": 97, "unit": "%"}
